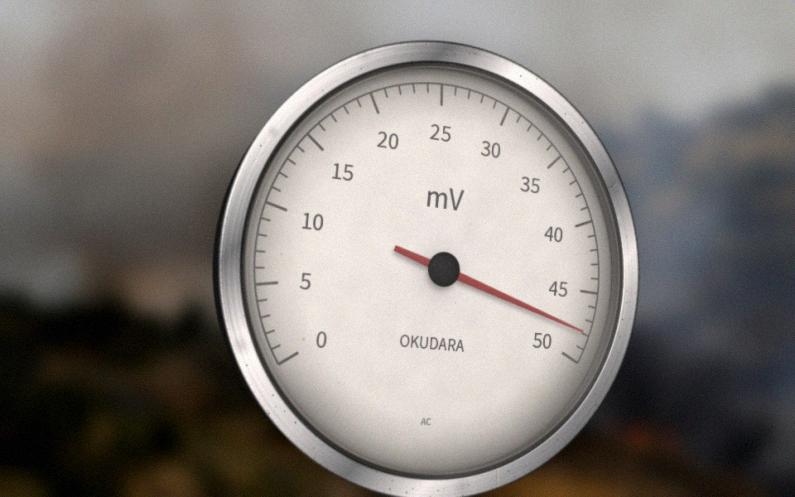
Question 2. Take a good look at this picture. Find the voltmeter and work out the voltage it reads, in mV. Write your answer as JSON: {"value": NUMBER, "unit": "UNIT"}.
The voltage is {"value": 48, "unit": "mV"}
